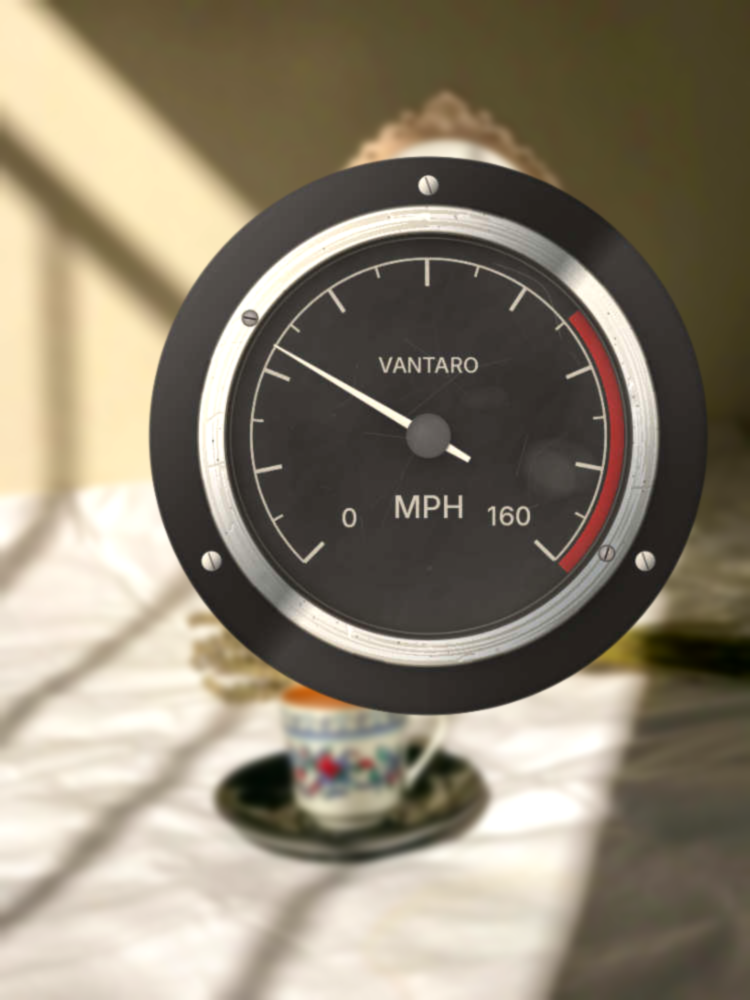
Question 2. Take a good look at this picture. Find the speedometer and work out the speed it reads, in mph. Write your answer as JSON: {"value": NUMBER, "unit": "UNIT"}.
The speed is {"value": 45, "unit": "mph"}
